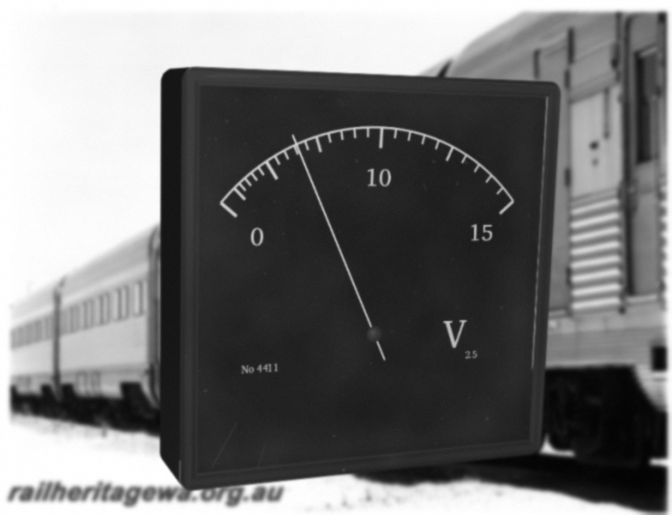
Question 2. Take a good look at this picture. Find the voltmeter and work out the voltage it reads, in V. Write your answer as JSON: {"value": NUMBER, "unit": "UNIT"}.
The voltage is {"value": 6.5, "unit": "V"}
